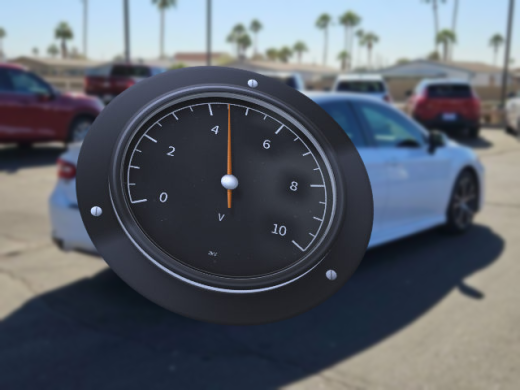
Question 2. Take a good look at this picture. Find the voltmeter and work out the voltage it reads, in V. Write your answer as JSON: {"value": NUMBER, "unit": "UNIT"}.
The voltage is {"value": 4.5, "unit": "V"}
